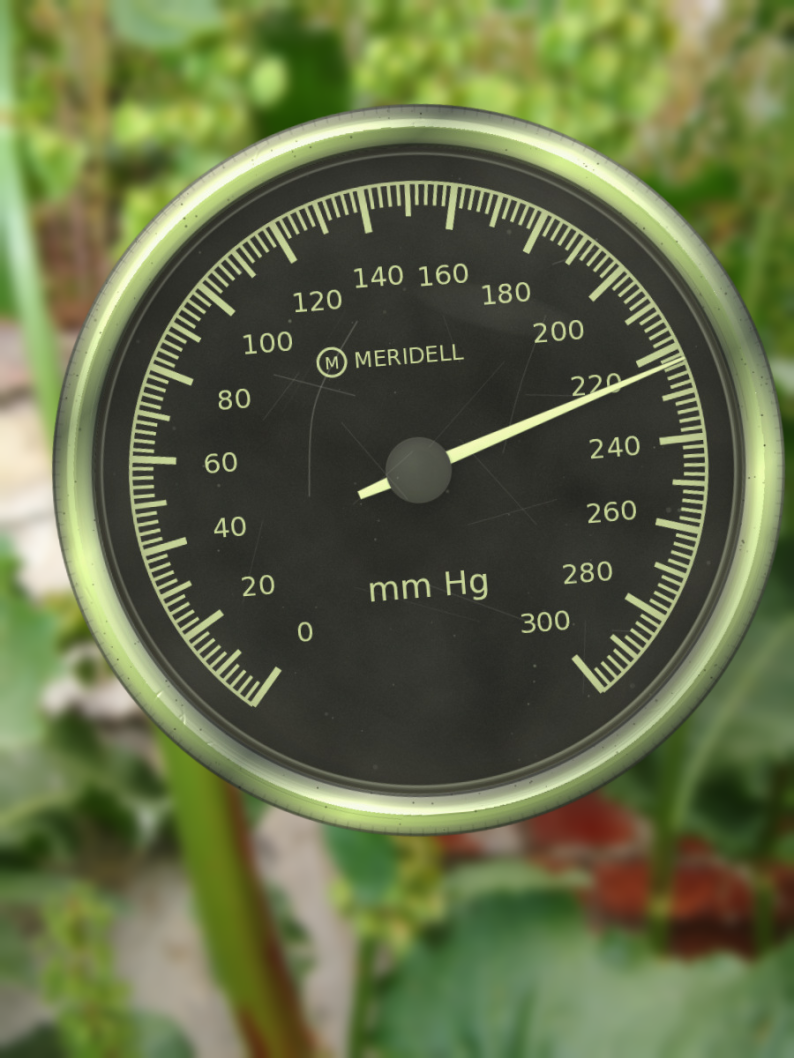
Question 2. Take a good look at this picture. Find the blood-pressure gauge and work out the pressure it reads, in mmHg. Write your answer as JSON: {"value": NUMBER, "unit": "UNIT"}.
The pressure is {"value": 223, "unit": "mmHg"}
